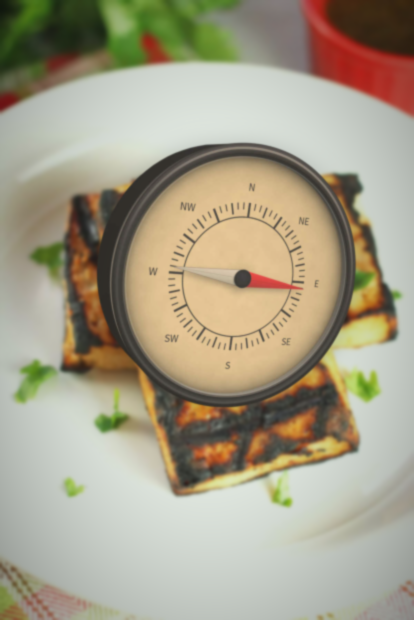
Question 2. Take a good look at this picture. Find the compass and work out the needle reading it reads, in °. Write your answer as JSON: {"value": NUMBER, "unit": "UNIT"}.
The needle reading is {"value": 95, "unit": "°"}
